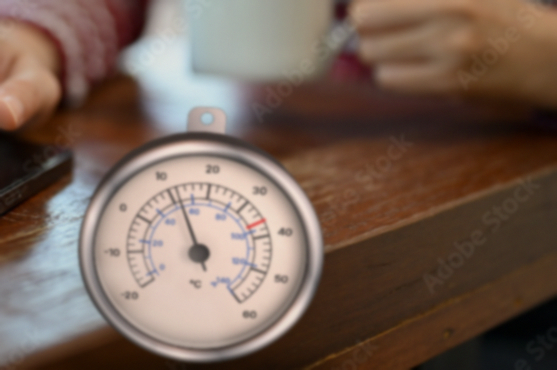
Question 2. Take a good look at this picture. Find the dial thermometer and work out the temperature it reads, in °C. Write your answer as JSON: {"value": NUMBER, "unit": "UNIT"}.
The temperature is {"value": 12, "unit": "°C"}
